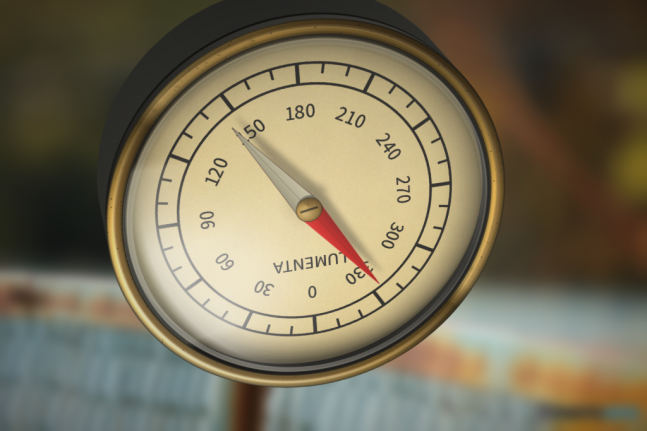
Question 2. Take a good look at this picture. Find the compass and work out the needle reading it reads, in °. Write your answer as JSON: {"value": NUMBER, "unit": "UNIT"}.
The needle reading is {"value": 325, "unit": "°"}
